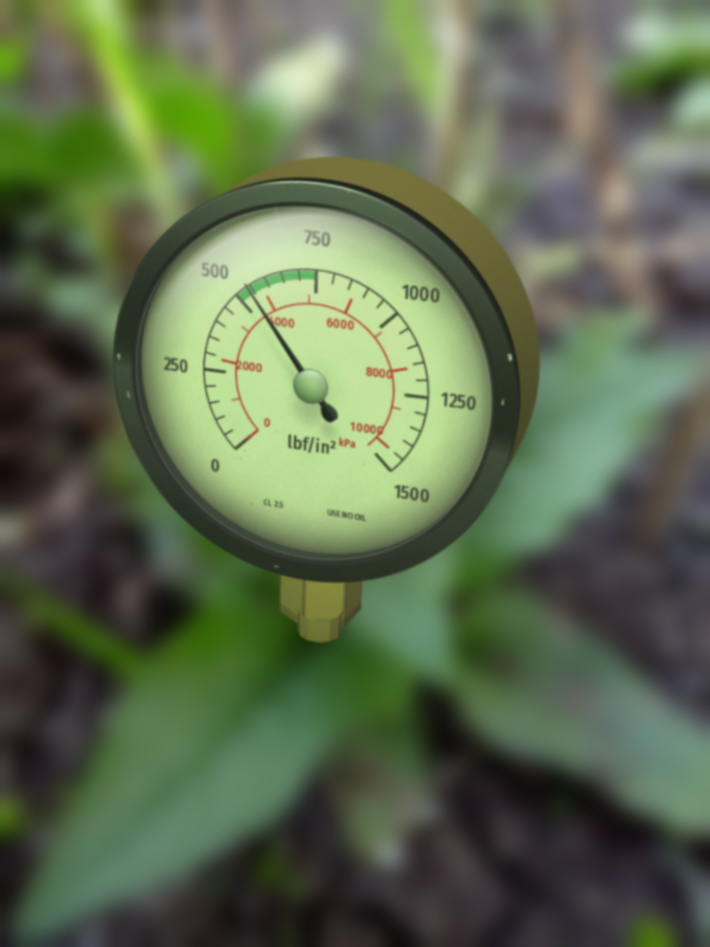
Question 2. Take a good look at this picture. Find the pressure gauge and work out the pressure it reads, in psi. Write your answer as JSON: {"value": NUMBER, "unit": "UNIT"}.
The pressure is {"value": 550, "unit": "psi"}
